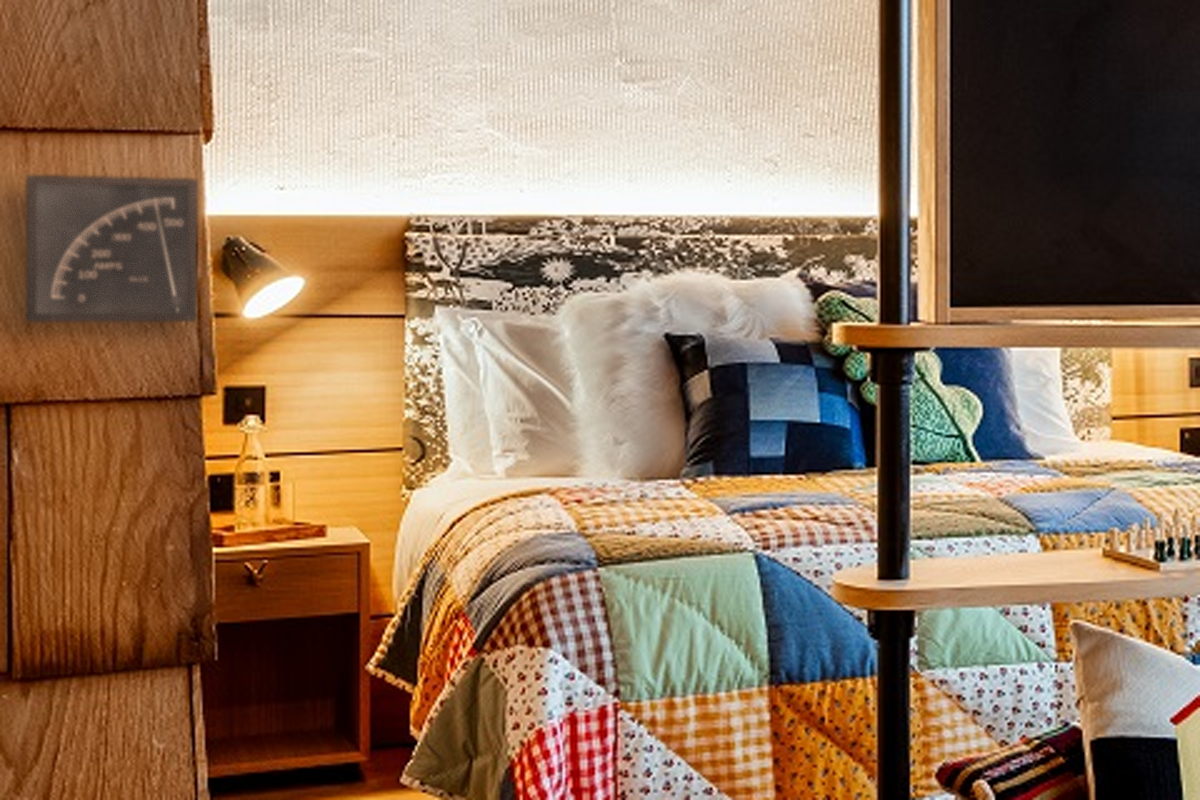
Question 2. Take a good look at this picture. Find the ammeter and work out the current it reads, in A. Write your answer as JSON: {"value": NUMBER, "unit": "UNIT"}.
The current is {"value": 450, "unit": "A"}
